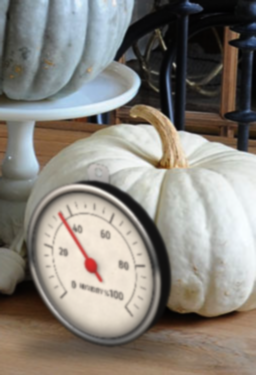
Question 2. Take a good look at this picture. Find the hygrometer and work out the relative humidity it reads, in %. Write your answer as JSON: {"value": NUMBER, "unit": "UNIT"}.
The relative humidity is {"value": 36, "unit": "%"}
